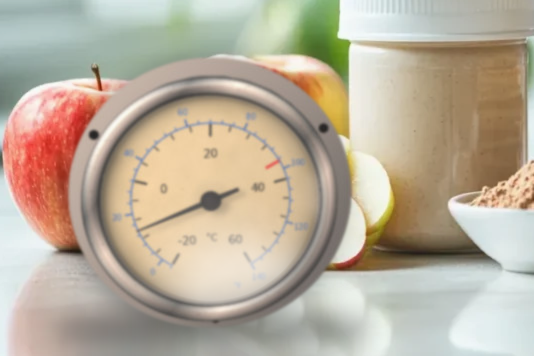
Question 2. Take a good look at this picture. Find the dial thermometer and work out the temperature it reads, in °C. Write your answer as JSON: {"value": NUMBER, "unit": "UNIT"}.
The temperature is {"value": -10, "unit": "°C"}
